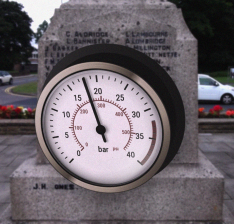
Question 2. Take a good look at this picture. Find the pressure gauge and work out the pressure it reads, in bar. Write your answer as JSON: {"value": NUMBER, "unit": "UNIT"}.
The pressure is {"value": 18, "unit": "bar"}
